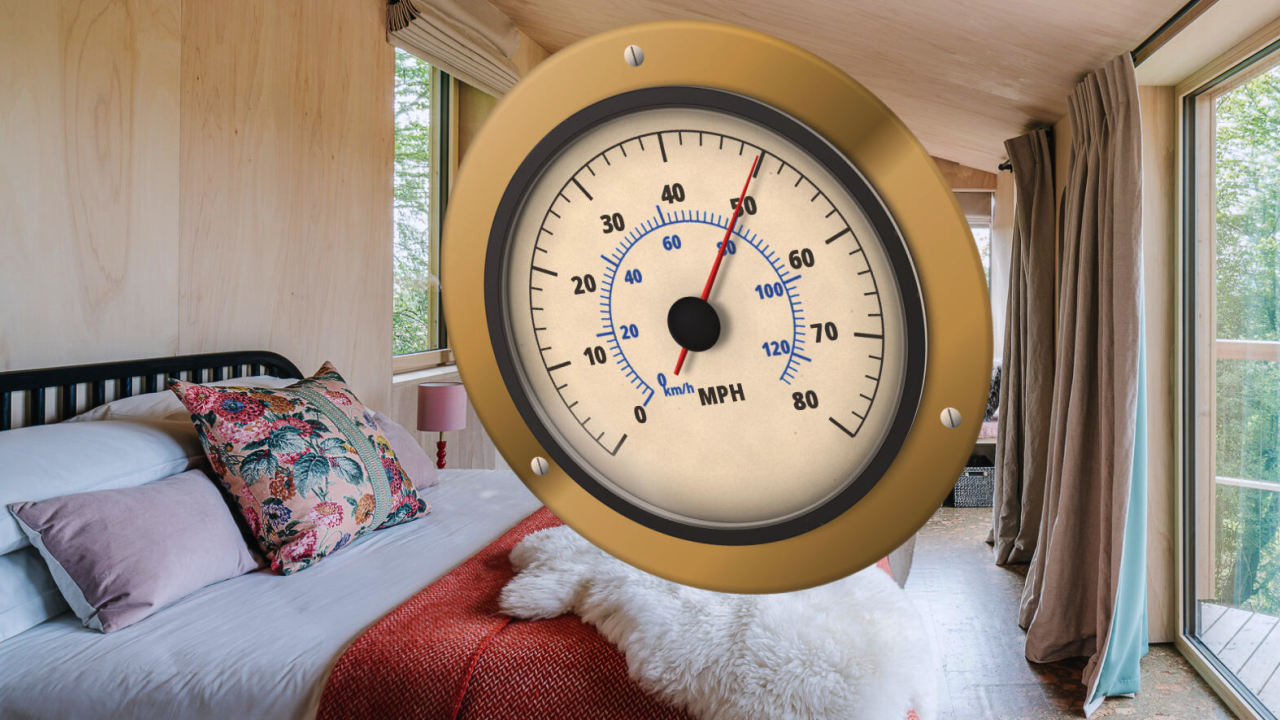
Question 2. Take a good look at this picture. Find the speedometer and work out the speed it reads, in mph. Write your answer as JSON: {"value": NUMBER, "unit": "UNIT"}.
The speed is {"value": 50, "unit": "mph"}
